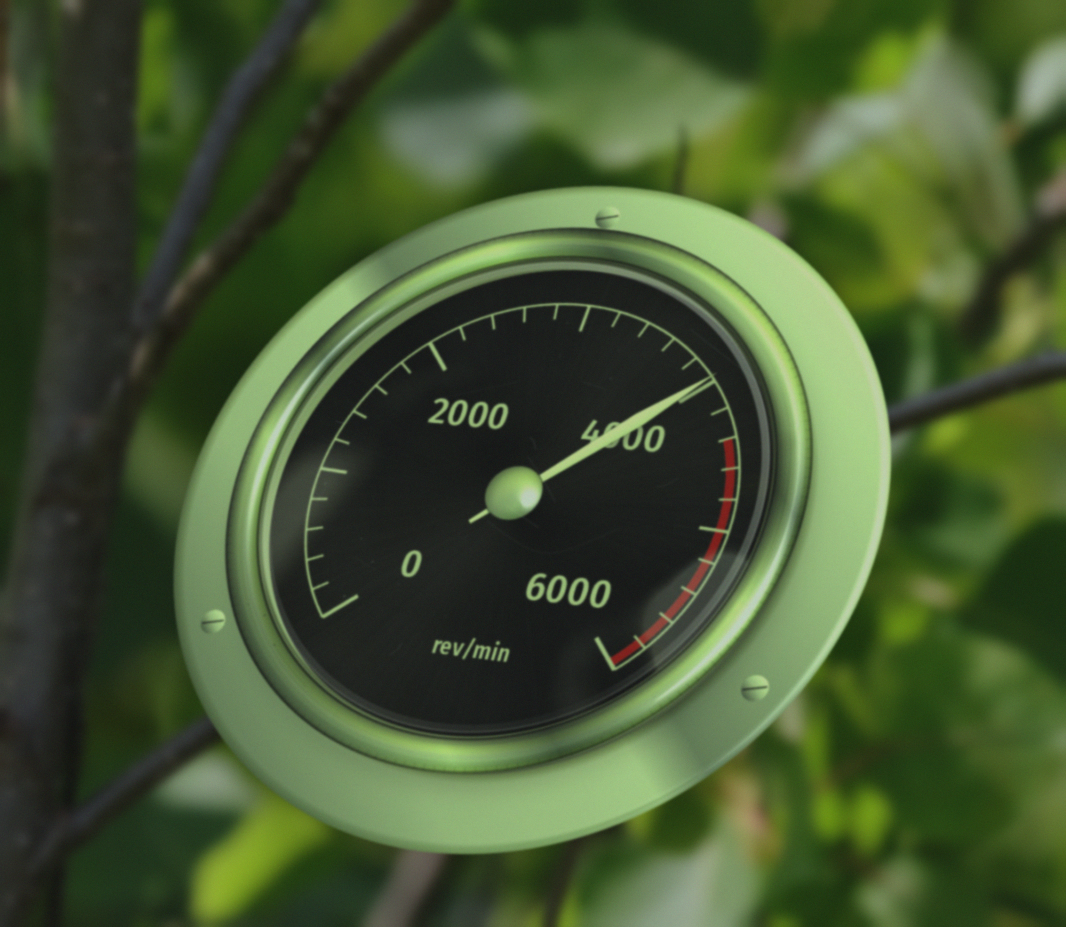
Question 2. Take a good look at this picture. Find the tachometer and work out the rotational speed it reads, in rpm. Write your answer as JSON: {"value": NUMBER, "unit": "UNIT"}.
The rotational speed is {"value": 4000, "unit": "rpm"}
